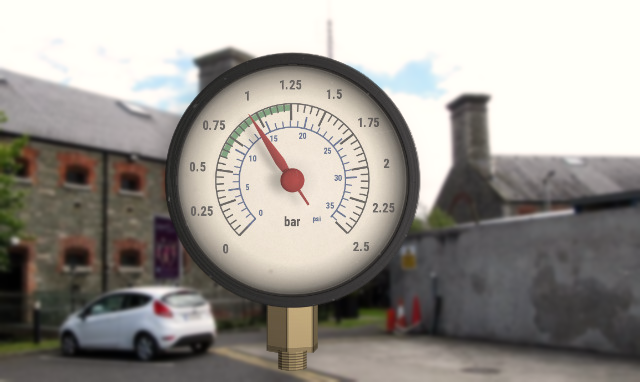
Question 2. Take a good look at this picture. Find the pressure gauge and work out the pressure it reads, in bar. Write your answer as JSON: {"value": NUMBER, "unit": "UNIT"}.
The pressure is {"value": 0.95, "unit": "bar"}
